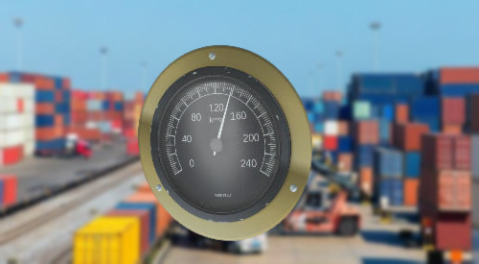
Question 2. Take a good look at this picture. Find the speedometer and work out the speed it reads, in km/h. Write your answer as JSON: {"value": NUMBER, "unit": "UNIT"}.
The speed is {"value": 140, "unit": "km/h"}
